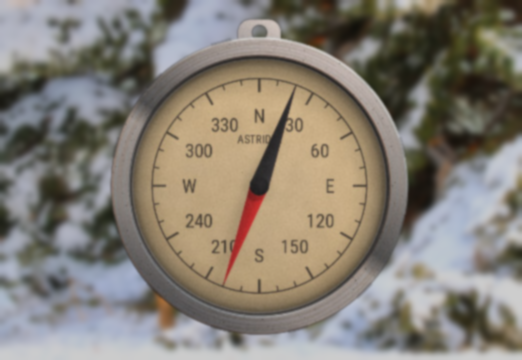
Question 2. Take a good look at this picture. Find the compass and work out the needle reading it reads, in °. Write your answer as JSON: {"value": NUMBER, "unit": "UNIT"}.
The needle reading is {"value": 200, "unit": "°"}
